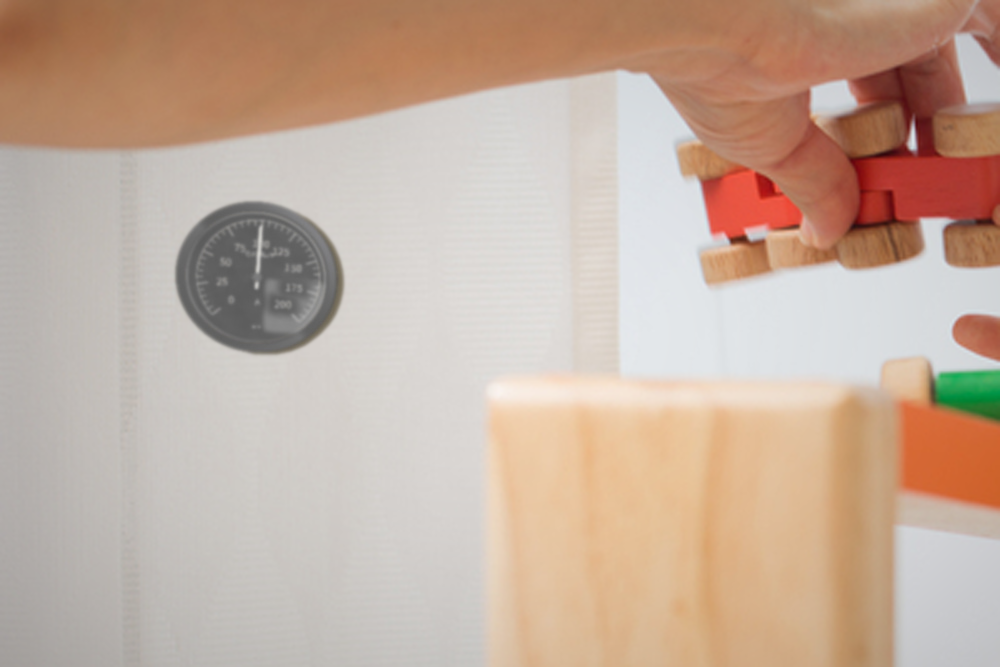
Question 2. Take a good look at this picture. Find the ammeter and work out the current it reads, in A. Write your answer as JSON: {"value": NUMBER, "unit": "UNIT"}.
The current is {"value": 100, "unit": "A"}
